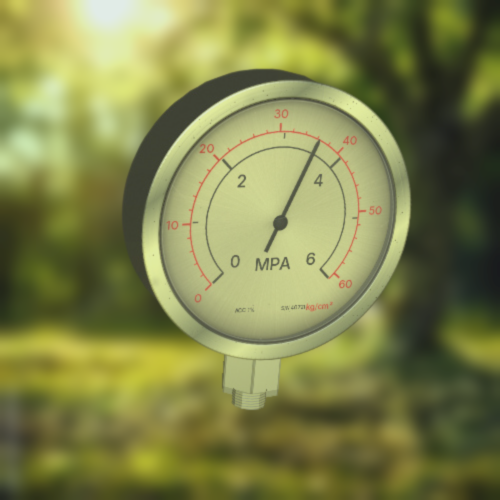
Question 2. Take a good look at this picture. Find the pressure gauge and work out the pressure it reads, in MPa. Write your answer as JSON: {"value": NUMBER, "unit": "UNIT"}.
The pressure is {"value": 3.5, "unit": "MPa"}
